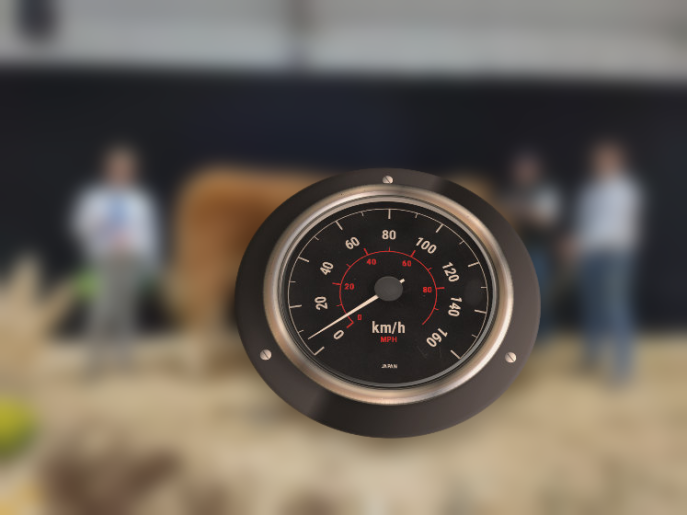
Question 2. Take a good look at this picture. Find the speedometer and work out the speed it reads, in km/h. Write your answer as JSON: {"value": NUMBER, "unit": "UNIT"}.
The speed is {"value": 5, "unit": "km/h"}
